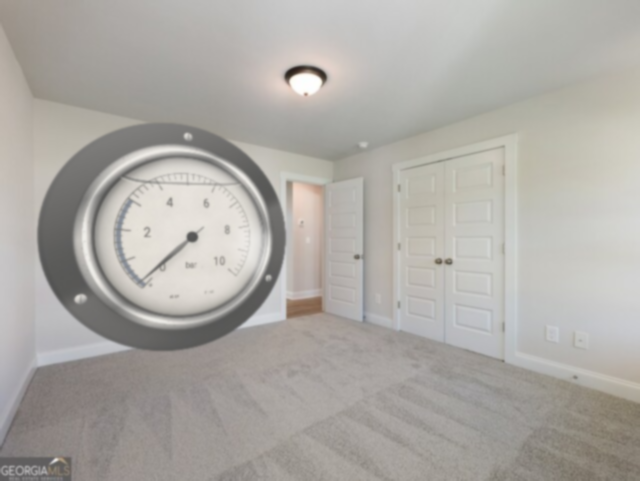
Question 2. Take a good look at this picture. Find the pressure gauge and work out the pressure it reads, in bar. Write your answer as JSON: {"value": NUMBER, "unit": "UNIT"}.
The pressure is {"value": 0.2, "unit": "bar"}
